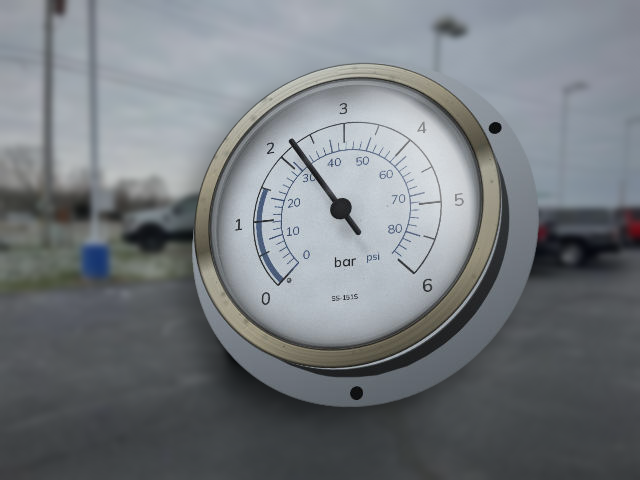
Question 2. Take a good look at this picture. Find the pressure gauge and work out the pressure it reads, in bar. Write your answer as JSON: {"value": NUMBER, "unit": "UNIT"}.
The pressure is {"value": 2.25, "unit": "bar"}
